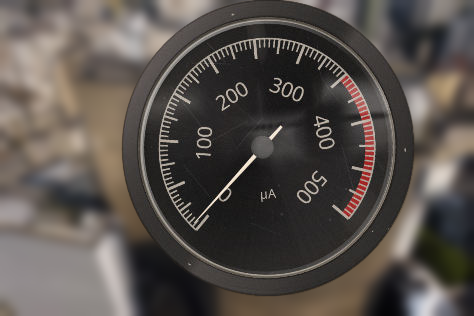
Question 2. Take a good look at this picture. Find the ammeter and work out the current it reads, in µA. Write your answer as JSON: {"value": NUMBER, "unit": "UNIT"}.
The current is {"value": 5, "unit": "µA"}
